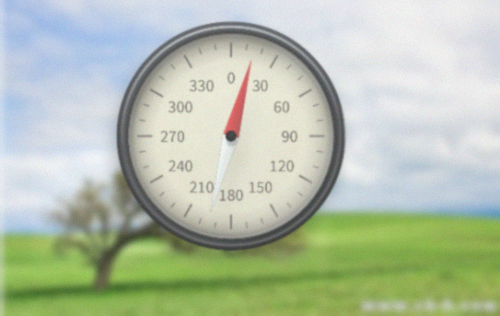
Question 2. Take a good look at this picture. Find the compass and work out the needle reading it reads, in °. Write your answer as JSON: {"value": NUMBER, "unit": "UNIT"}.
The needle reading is {"value": 15, "unit": "°"}
